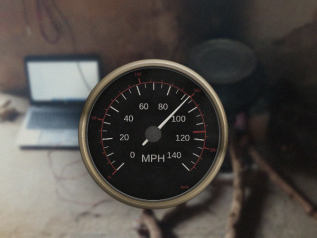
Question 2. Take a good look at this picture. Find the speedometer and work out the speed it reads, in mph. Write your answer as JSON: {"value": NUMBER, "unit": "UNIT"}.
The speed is {"value": 92.5, "unit": "mph"}
